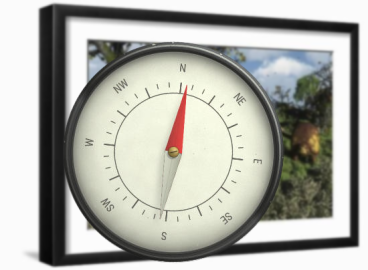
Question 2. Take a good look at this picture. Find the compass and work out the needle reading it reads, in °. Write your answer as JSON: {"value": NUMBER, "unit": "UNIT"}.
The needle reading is {"value": 5, "unit": "°"}
